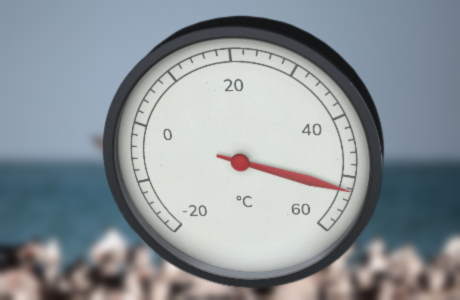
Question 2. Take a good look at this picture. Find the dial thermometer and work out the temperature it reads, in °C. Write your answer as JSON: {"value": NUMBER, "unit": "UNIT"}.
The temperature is {"value": 52, "unit": "°C"}
